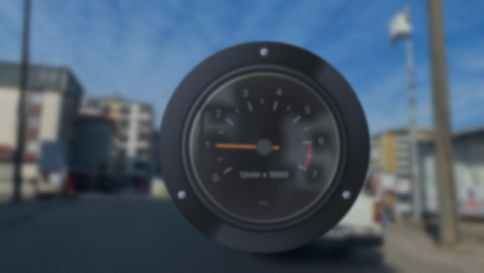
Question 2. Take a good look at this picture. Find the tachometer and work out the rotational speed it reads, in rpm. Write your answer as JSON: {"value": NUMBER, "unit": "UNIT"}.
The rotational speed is {"value": 1000, "unit": "rpm"}
